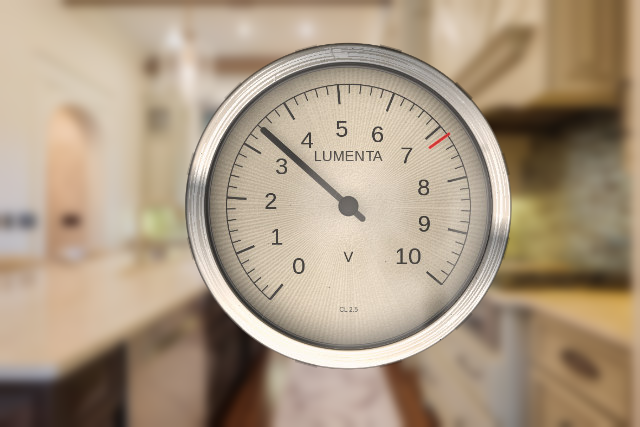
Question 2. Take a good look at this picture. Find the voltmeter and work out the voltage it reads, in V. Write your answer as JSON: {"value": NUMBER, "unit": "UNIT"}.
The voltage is {"value": 3.4, "unit": "V"}
